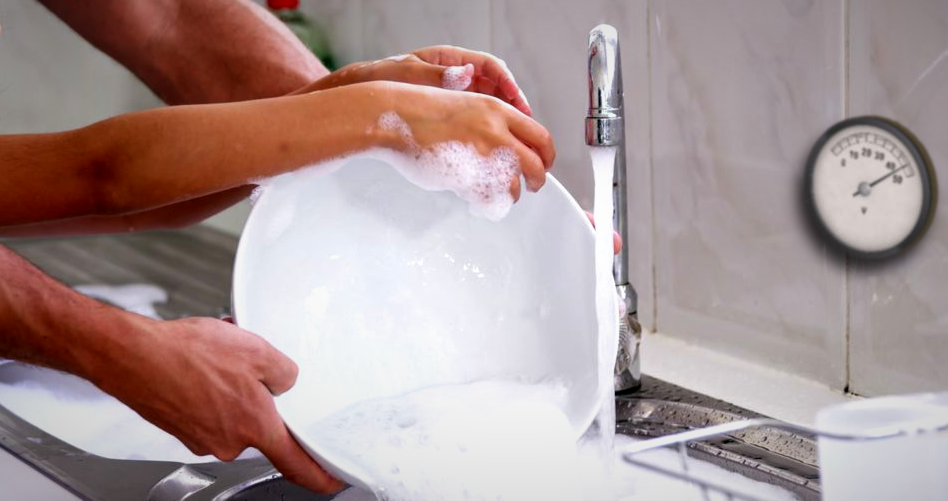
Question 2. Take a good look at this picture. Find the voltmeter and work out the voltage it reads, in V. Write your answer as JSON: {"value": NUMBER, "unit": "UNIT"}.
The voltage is {"value": 45, "unit": "V"}
